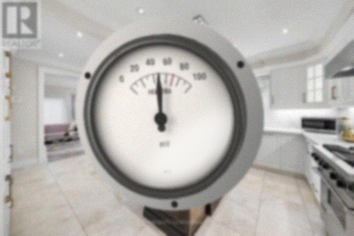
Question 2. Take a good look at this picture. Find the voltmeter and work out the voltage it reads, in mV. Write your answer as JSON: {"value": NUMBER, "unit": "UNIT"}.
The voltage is {"value": 50, "unit": "mV"}
